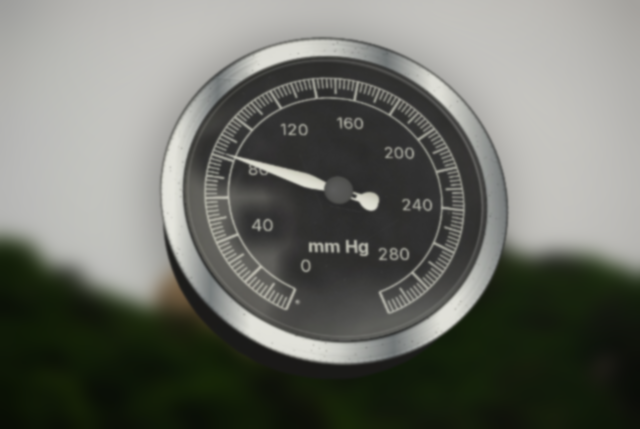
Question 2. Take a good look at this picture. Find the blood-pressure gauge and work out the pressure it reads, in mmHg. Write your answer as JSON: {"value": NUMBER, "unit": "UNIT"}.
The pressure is {"value": 80, "unit": "mmHg"}
